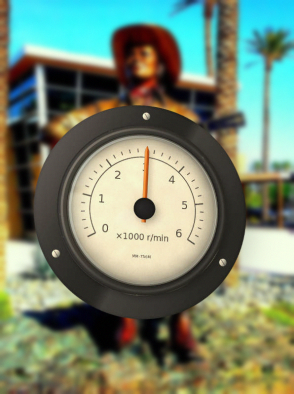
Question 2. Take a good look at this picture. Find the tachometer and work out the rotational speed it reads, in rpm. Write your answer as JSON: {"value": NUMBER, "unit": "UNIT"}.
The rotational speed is {"value": 3000, "unit": "rpm"}
